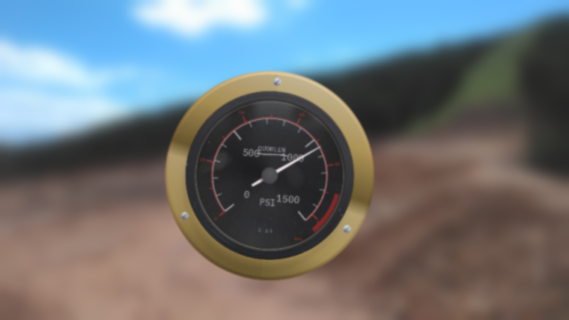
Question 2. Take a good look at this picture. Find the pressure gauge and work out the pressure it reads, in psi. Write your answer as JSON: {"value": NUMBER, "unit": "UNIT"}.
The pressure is {"value": 1050, "unit": "psi"}
